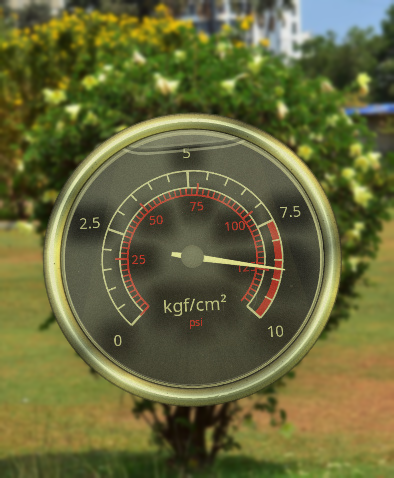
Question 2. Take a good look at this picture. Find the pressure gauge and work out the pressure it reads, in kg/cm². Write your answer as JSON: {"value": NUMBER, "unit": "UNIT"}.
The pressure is {"value": 8.75, "unit": "kg/cm²"}
